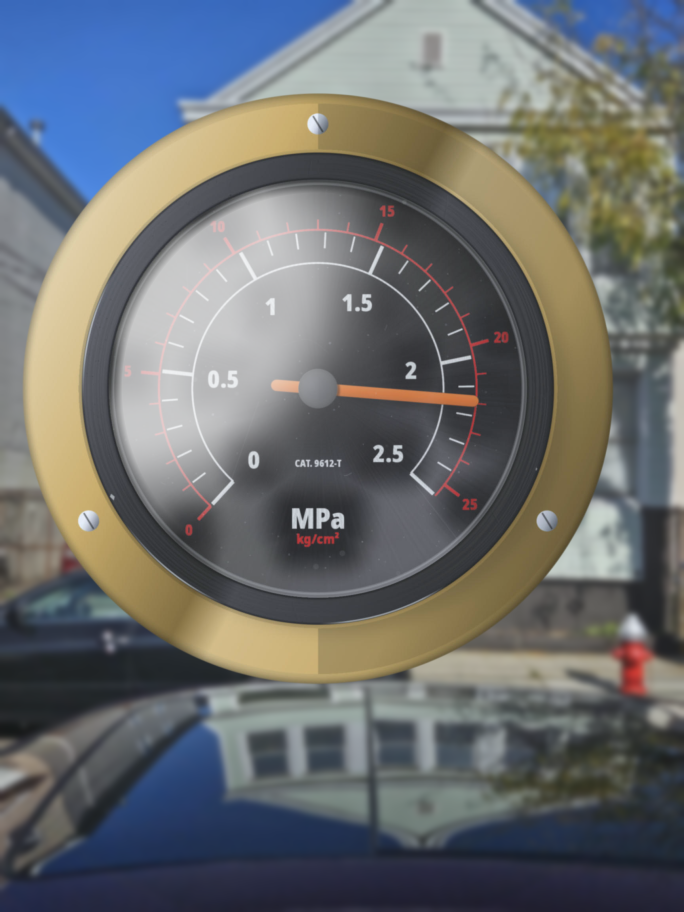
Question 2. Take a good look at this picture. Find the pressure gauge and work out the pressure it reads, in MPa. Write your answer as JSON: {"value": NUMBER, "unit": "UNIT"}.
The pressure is {"value": 2.15, "unit": "MPa"}
